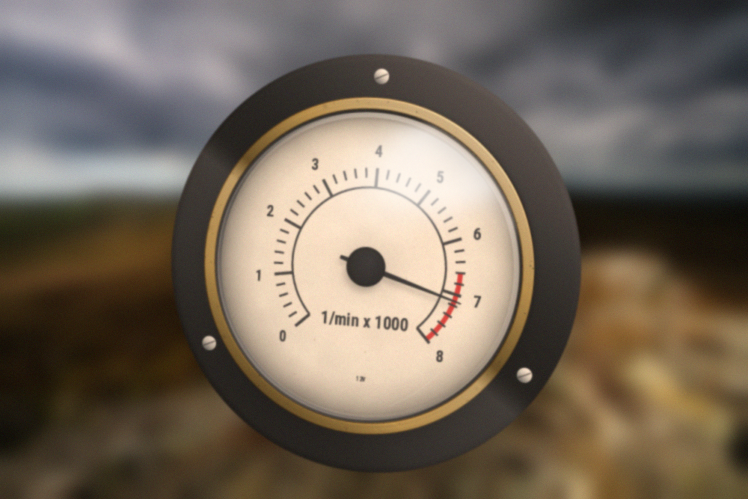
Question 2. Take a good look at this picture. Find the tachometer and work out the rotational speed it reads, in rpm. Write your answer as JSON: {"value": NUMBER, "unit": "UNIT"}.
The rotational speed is {"value": 7100, "unit": "rpm"}
